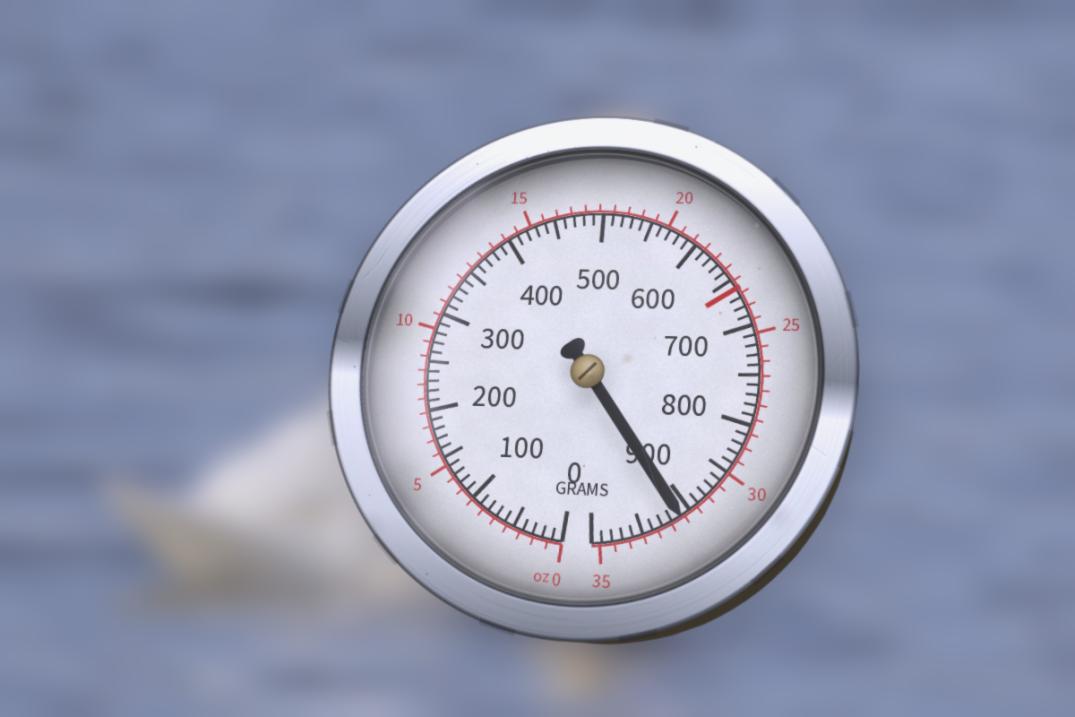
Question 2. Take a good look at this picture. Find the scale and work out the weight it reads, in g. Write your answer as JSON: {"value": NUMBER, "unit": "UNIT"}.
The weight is {"value": 910, "unit": "g"}
